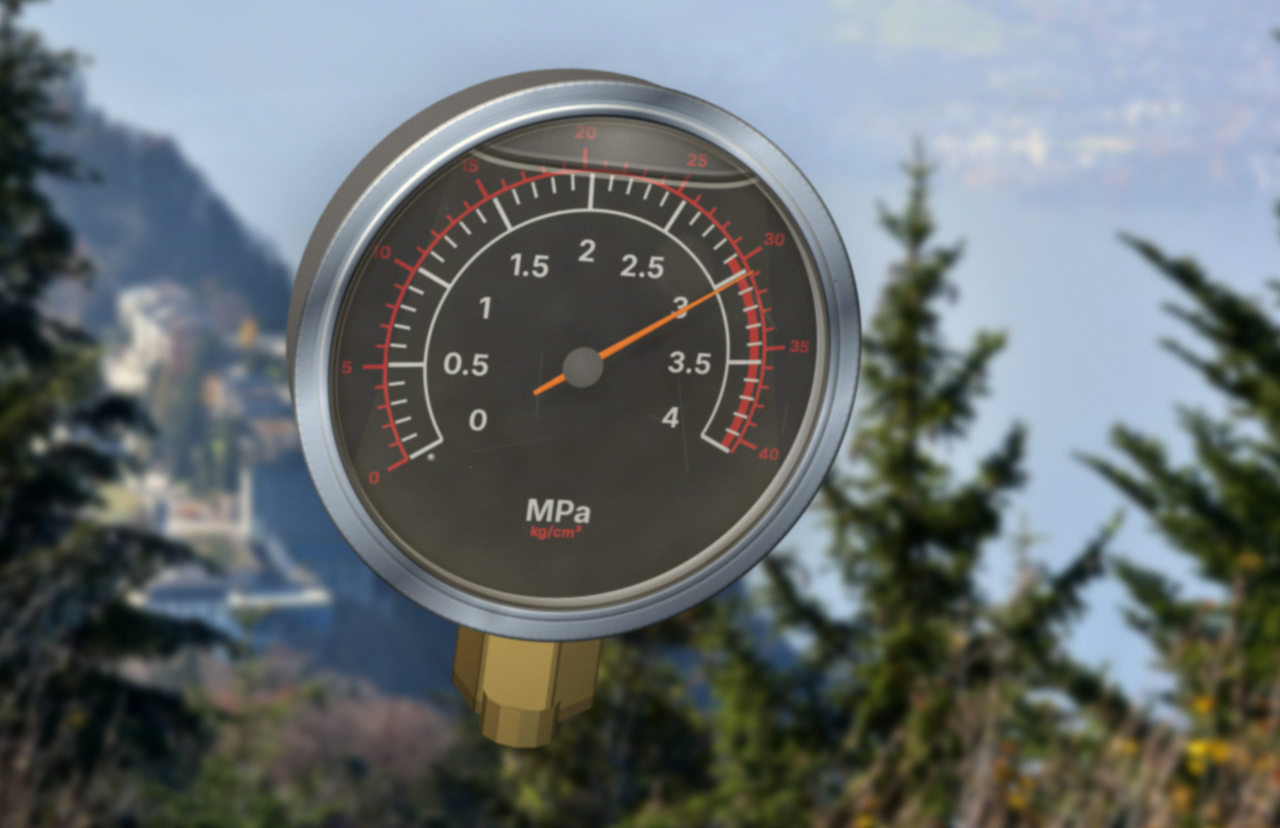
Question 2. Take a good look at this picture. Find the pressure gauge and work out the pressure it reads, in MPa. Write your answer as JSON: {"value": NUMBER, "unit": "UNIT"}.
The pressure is {"value": 3, "unit": "MPa"}
